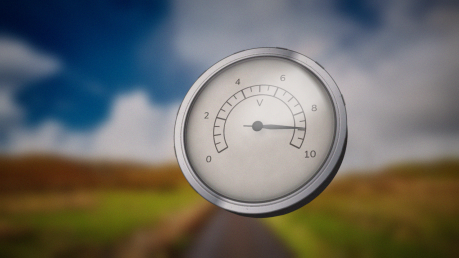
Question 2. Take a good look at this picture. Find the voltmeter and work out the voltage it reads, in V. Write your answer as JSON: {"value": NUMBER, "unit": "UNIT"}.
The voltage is {"value": 9, "unit": "V"}
